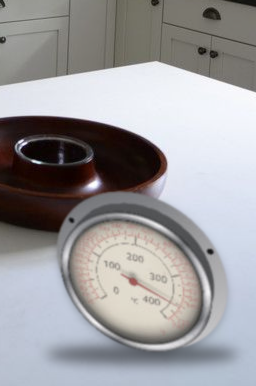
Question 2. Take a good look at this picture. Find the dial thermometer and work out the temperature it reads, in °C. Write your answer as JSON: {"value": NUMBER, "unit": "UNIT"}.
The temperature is {"value": 360, "unit": "°C"}
